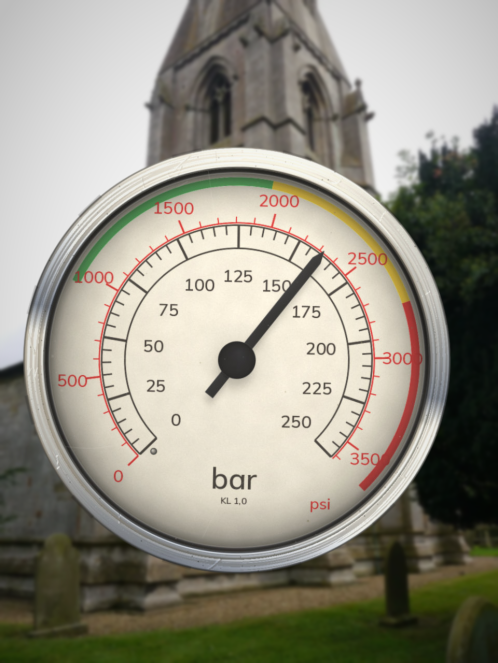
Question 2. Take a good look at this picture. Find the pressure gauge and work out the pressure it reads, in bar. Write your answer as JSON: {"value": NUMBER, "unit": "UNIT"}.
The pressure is {"value": 160, "unit": "bar"}
